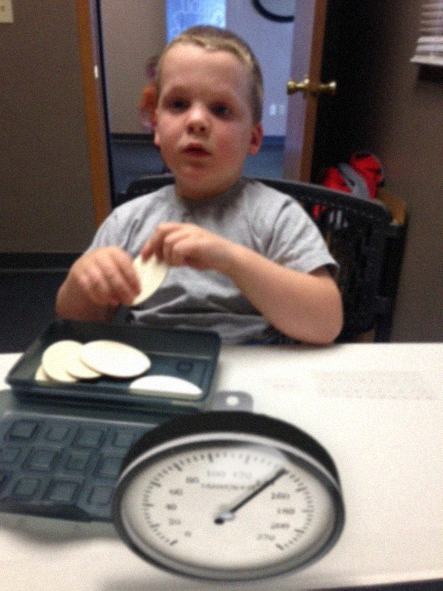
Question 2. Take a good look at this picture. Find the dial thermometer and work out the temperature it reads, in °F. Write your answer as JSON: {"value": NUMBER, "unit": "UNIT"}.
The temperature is {"value": 140, "unit": "°F"}
